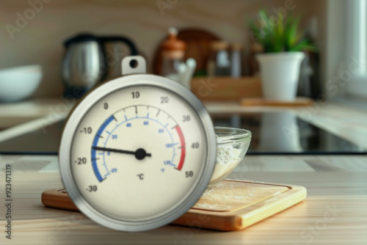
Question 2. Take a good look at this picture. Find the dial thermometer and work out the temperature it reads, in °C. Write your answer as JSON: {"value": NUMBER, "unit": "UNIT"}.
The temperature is {"value": -15, "unit": "°C"}
